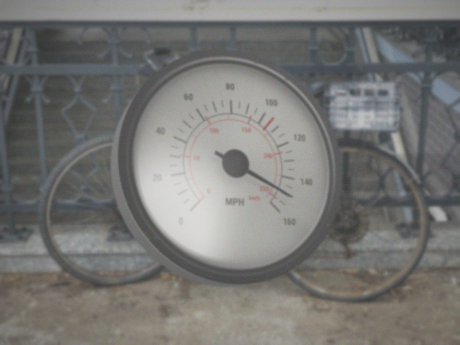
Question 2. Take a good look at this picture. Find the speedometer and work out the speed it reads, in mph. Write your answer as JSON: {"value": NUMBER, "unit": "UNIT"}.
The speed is {"value": 150, "unit": "mph"}
